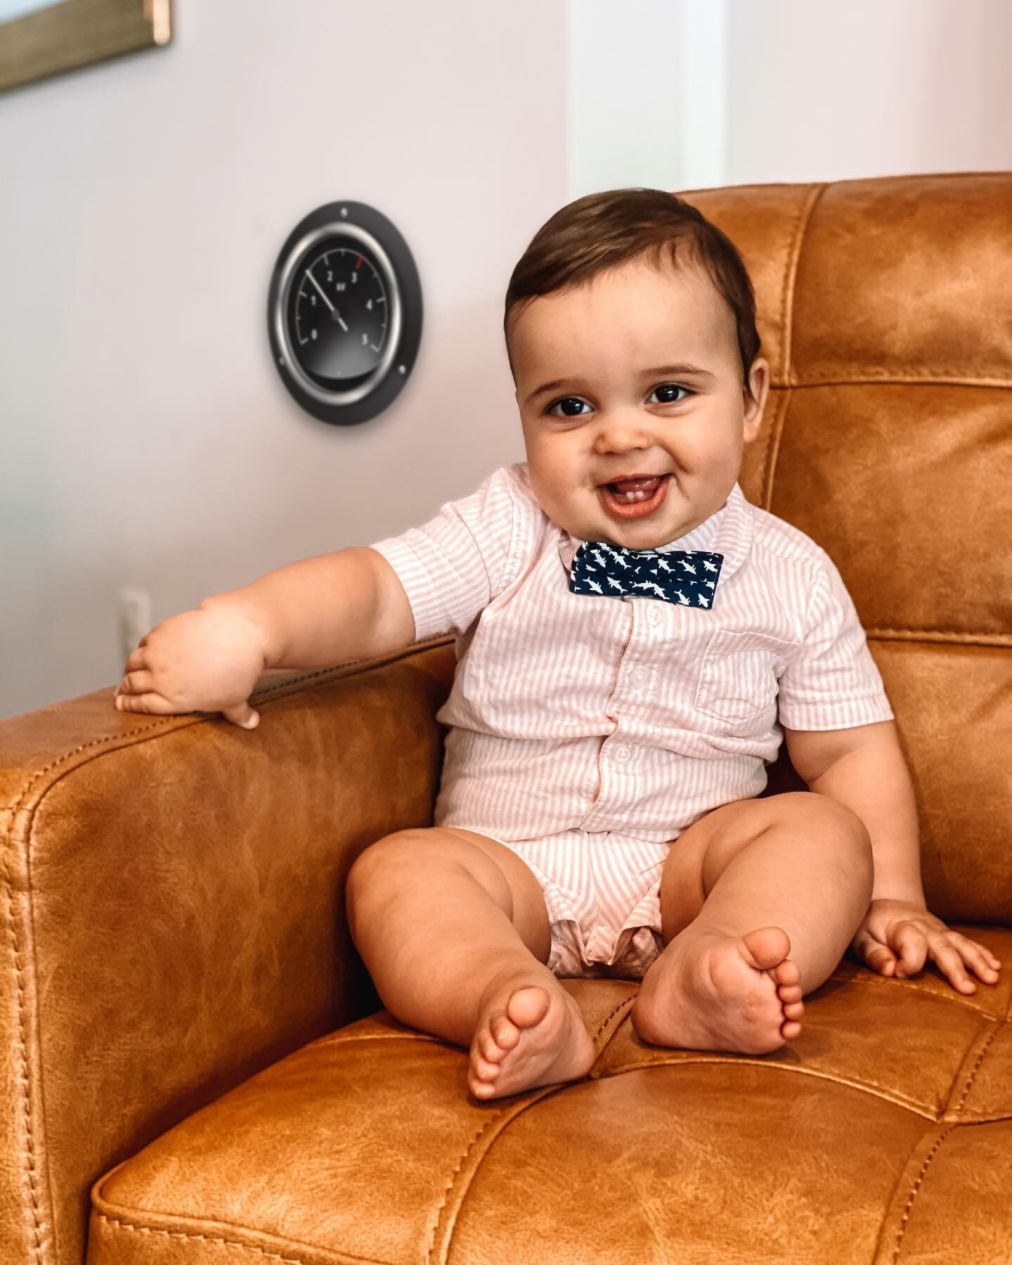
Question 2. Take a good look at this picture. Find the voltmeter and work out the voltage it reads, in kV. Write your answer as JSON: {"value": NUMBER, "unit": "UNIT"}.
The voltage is {"value": 1.5, "unit": "kV"}
